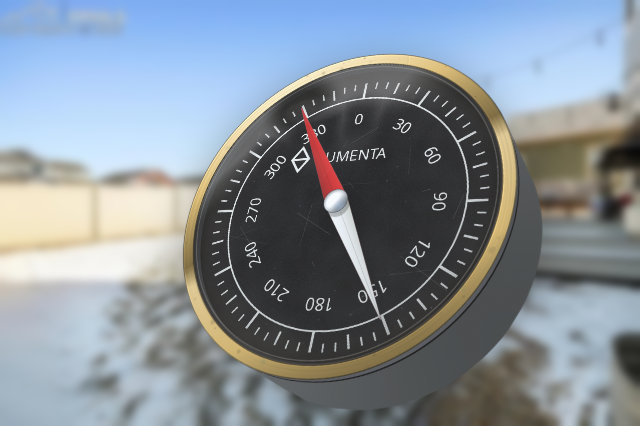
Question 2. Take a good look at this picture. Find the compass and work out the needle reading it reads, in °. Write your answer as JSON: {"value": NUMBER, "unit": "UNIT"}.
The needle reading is {"value": 330, "unit": "°"}
